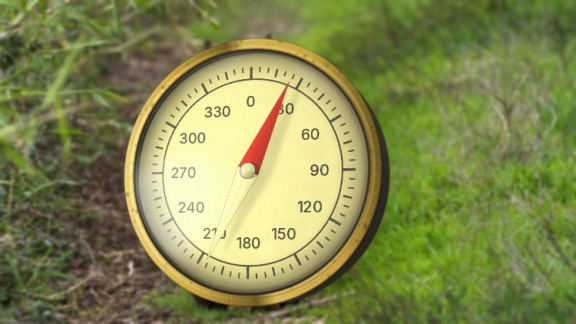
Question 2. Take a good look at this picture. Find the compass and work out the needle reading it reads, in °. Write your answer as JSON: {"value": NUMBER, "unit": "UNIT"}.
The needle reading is {"value": 25, "unit": "°"}
